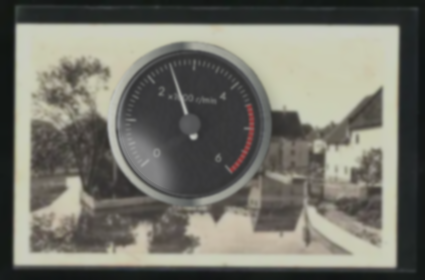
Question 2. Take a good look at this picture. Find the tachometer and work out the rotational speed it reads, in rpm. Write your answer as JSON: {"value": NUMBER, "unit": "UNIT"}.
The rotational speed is {"value": 2500, "unit": "rpm"}
